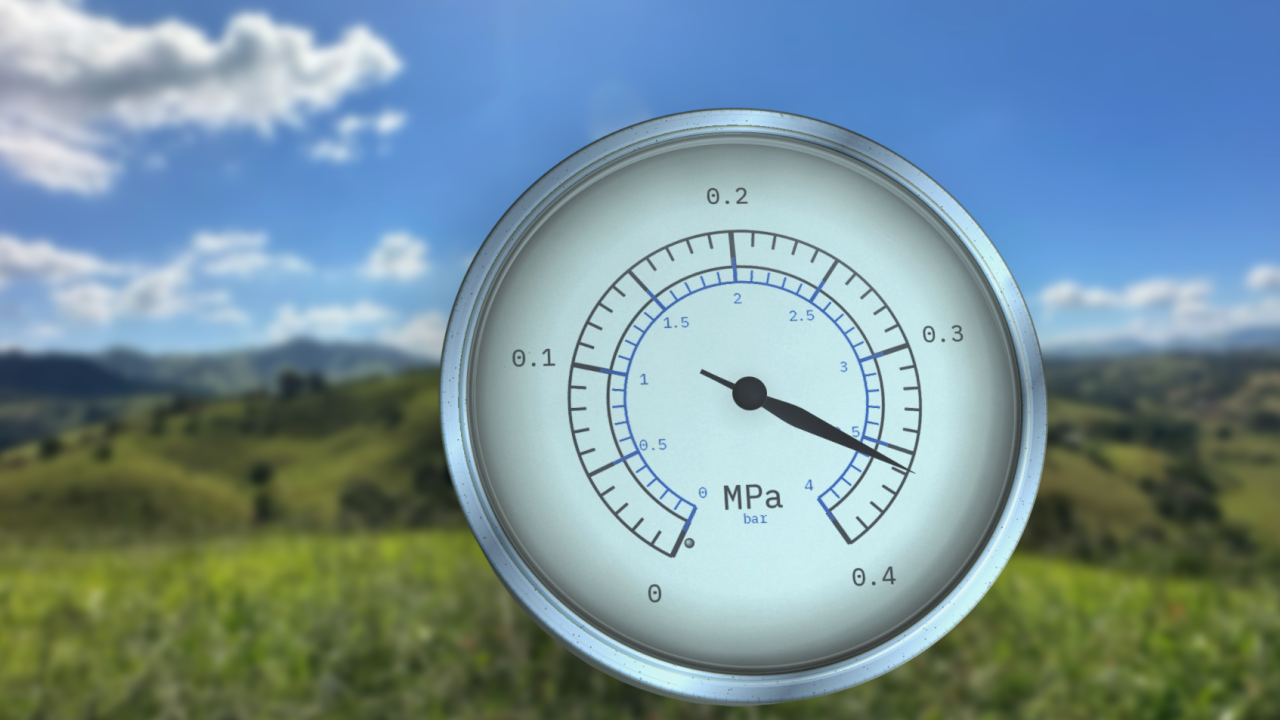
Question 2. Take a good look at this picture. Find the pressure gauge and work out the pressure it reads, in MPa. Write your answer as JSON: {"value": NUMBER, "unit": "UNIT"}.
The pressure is {"value": 0.36, "unit": "MPa"}
